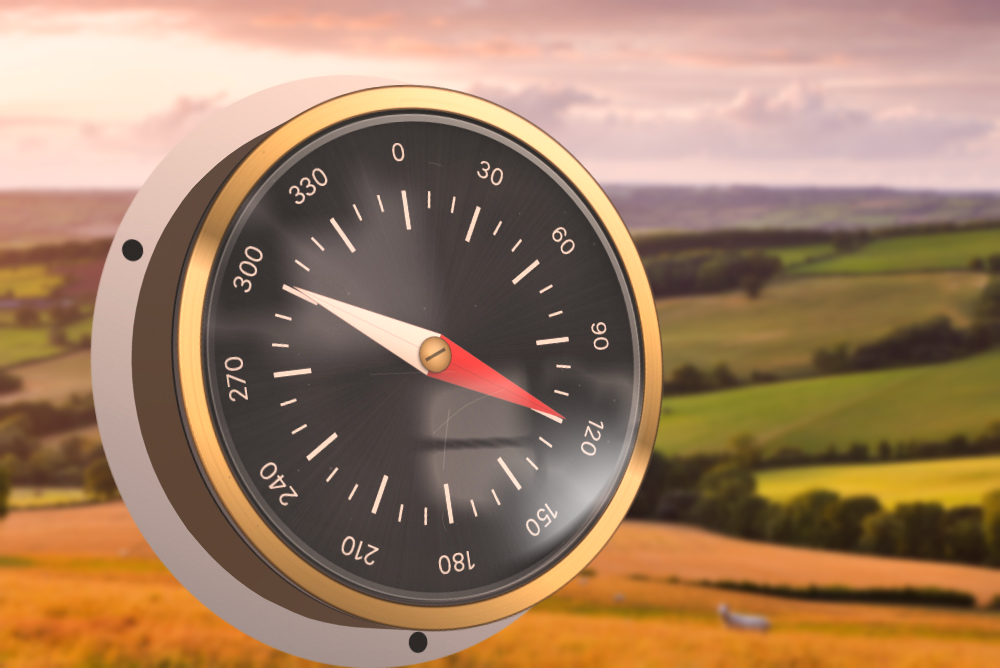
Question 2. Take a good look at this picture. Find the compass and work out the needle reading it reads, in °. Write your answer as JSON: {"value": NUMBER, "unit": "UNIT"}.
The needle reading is {"value": 120, "unit": "°"}
